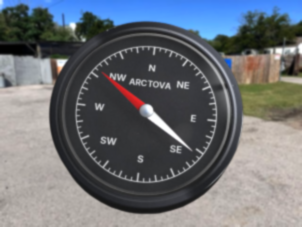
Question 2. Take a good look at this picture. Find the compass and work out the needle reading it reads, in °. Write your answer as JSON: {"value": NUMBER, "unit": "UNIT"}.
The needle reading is {"value": 305, "unit": "°"}
